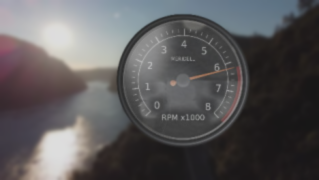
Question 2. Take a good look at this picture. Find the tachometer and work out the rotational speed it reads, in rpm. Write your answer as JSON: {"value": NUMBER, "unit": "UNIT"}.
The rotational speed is {"value": 6200, "unit": "rpm"}
